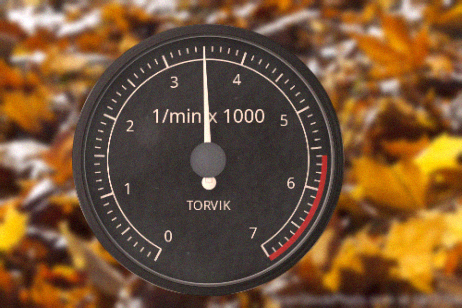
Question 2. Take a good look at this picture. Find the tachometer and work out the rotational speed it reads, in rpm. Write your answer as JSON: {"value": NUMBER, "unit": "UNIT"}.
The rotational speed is {"value": 3500, "unit": "rpm"}
